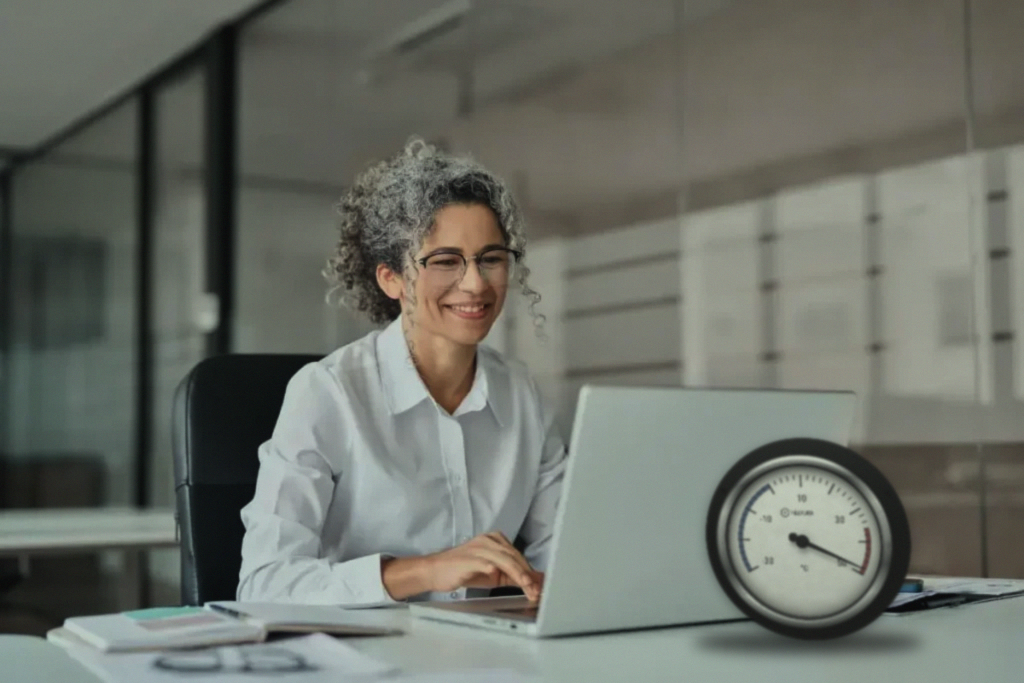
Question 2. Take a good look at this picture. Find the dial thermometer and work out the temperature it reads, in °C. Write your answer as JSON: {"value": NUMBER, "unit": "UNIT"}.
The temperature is {"value": 48, "unit": "°C"}
